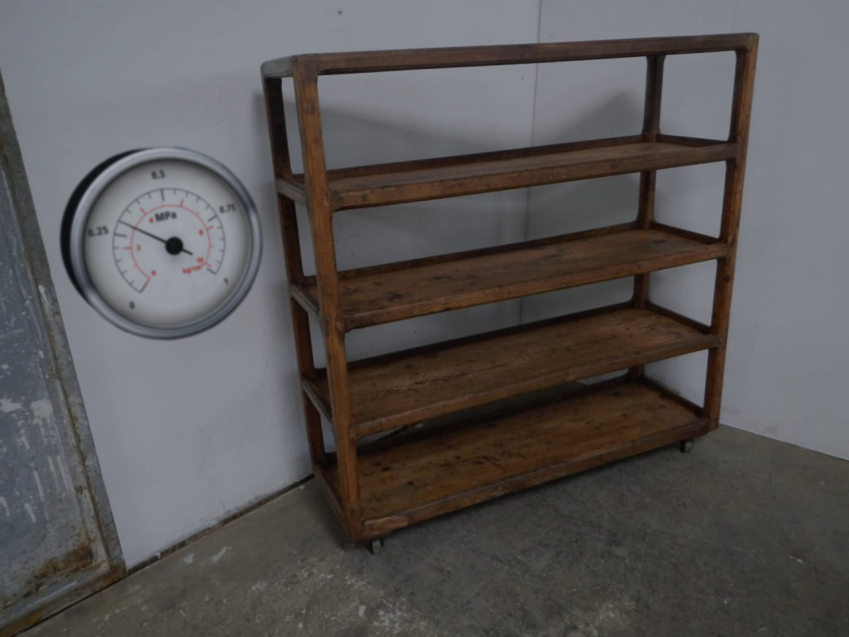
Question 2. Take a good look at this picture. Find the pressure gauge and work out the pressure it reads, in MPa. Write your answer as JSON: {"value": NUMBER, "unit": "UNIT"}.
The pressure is {"value": 0.3, "unit": "MPa"}
